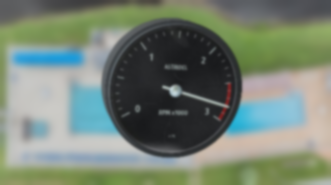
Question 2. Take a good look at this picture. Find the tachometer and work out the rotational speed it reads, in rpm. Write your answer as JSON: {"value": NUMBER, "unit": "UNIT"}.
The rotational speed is {"value": 2800, "unit": "rpm"}
